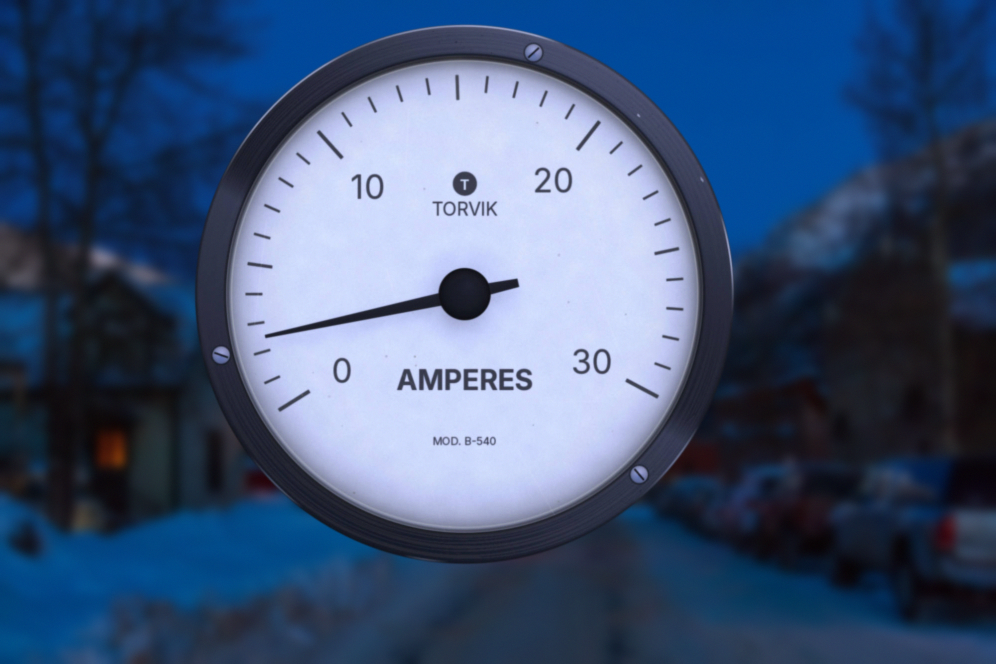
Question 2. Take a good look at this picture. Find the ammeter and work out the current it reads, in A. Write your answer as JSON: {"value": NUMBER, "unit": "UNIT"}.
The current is {"value": 2.5, "unit": "A"}
